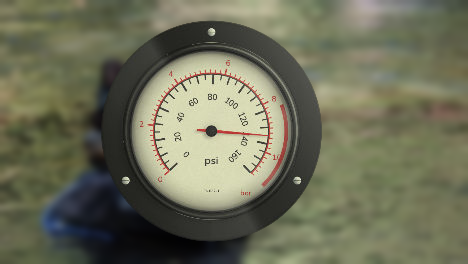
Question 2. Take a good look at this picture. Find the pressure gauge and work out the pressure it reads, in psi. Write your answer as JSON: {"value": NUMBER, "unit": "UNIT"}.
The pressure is {"value": 135, "unit": "psi"}
